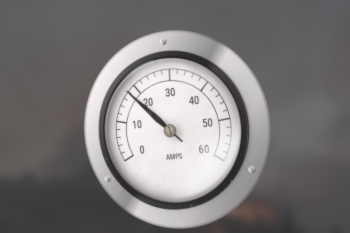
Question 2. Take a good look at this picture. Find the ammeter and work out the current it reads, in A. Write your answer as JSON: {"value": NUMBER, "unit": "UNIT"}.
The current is {"value": 18, "unit": "A"}
